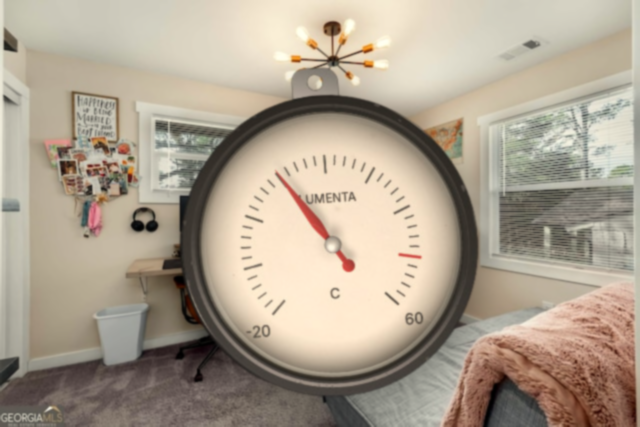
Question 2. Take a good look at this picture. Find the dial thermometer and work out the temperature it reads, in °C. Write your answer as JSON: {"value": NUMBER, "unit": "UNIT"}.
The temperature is {"value": 10, "unit": "°C"}
